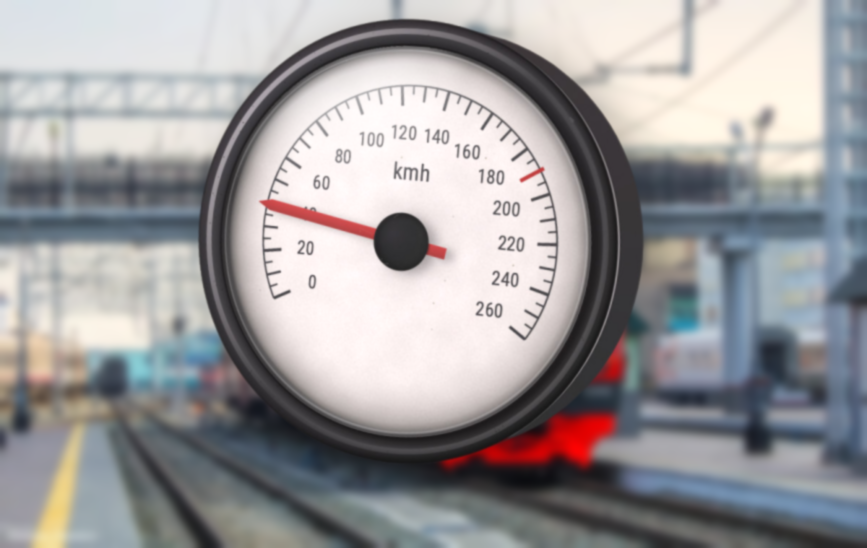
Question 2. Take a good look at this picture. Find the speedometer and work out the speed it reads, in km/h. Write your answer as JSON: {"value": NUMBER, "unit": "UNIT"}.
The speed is {"value": 40, "unit": "km/h"}
